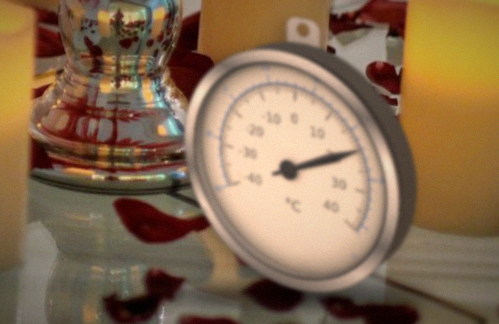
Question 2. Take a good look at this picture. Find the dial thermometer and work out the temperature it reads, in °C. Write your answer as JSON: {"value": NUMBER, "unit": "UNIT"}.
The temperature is {"value": 20, "unit": "°C"}
